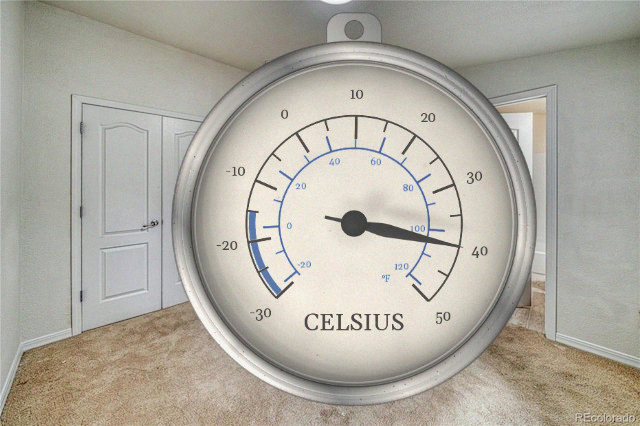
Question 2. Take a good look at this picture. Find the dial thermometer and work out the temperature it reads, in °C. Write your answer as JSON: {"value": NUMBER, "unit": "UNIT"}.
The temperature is {"value": 40, "unit": "°C"}
